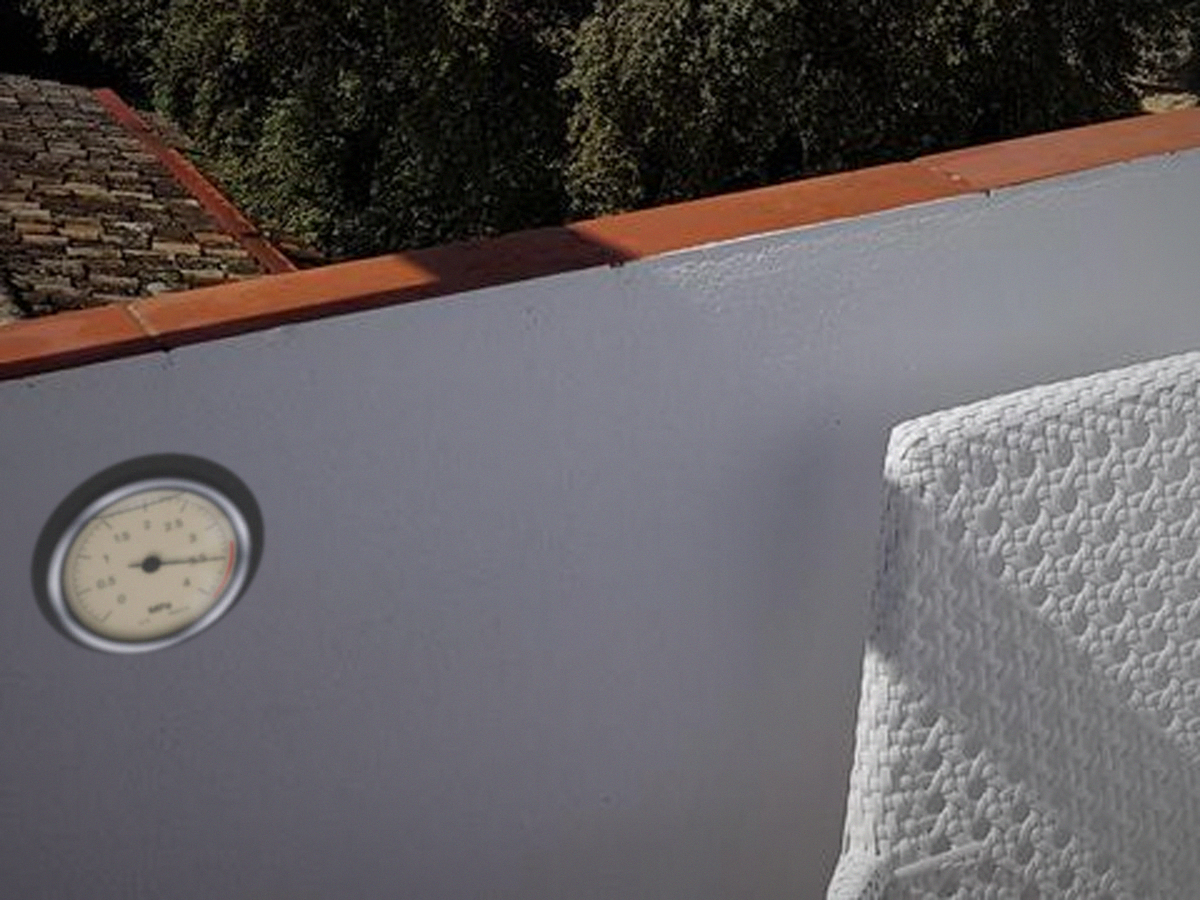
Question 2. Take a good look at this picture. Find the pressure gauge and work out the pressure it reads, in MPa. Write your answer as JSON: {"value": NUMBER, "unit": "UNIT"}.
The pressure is {"value": 3.5, "unit": "MPa"}
